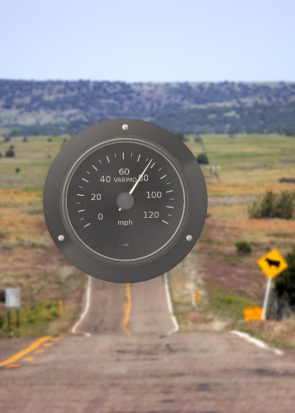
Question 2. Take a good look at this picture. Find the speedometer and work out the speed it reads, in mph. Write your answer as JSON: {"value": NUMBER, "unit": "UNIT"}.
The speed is {"value": 77.5, "unit": "mph"}
